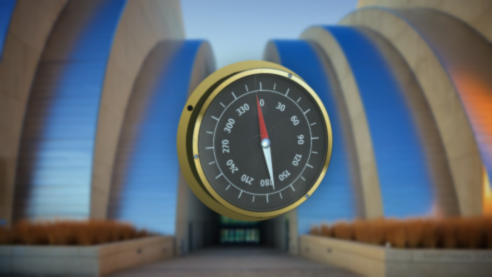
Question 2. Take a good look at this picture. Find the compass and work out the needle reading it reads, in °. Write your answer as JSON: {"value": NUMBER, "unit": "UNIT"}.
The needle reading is {"value": 352.5, "unit": "°"}
